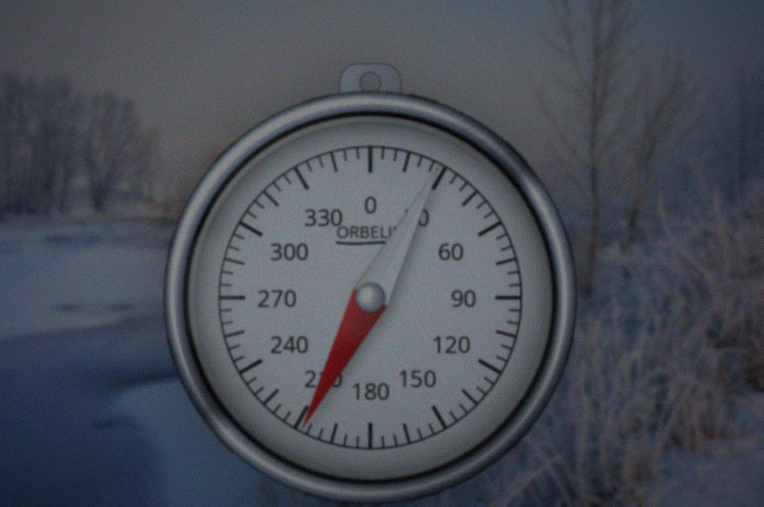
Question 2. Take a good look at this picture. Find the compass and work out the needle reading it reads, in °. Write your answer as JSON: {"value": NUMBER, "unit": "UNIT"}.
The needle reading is {"value": 207.5, "unit": "°"}
